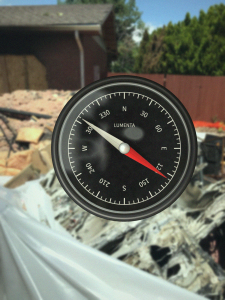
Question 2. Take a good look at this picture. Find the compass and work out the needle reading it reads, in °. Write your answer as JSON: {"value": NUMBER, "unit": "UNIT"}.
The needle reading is {"value": 125, "unit": "°"}
